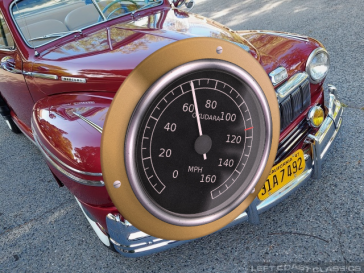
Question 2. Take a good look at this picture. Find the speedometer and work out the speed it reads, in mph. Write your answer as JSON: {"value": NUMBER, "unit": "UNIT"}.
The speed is {"value": 65, "unit": "mph"}
